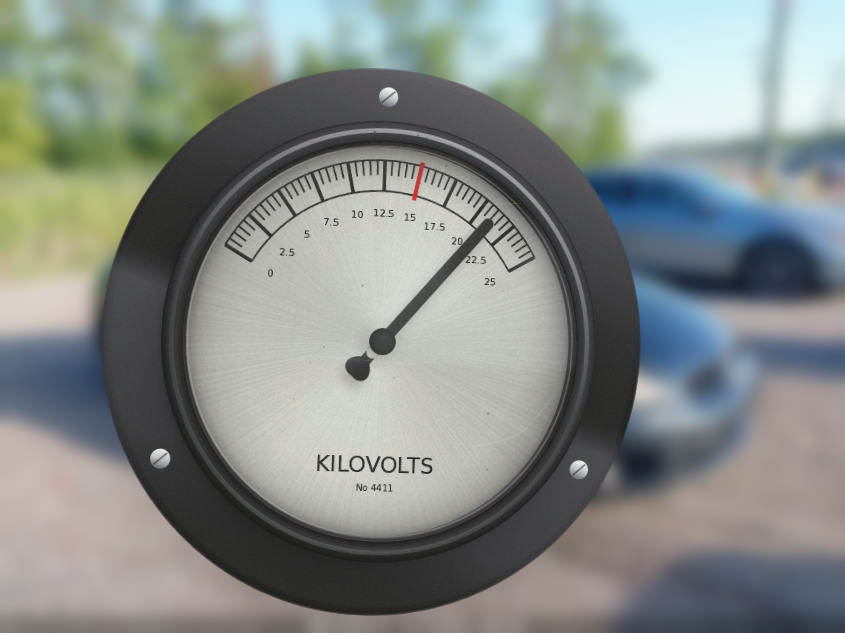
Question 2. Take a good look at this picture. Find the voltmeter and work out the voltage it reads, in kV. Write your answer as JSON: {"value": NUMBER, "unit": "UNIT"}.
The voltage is {"value": 21, "unit": "kV"}
